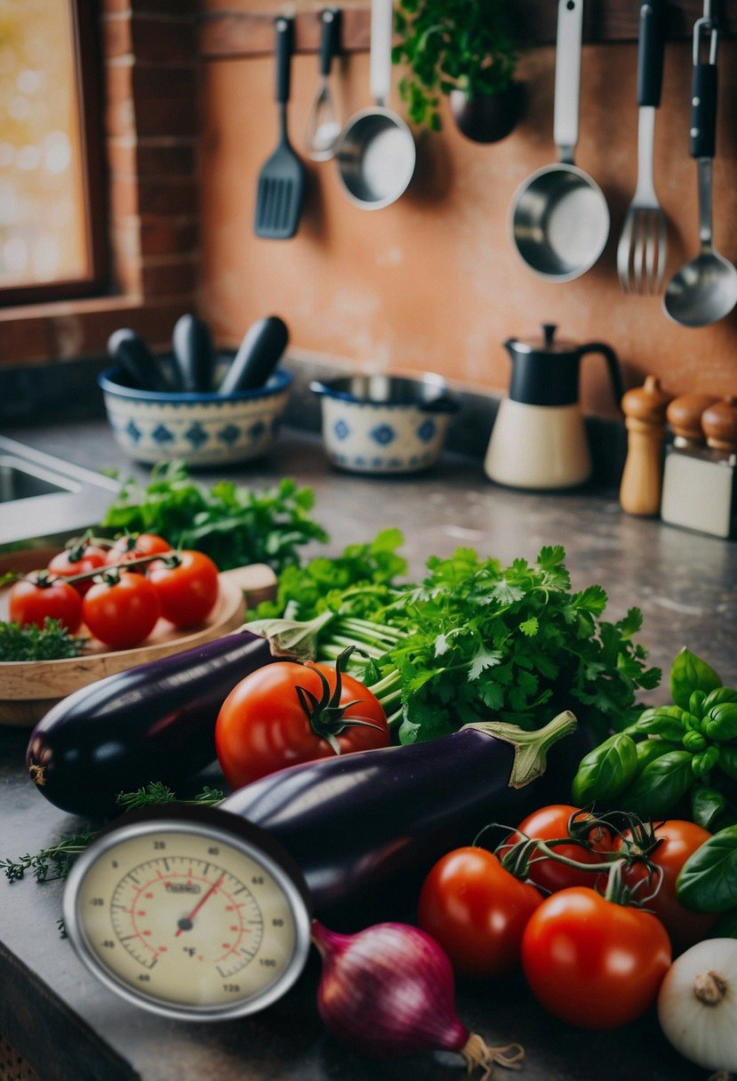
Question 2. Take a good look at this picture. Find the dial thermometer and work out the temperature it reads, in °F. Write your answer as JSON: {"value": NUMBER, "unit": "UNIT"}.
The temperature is {"value": 48, "unit": "°F"}
